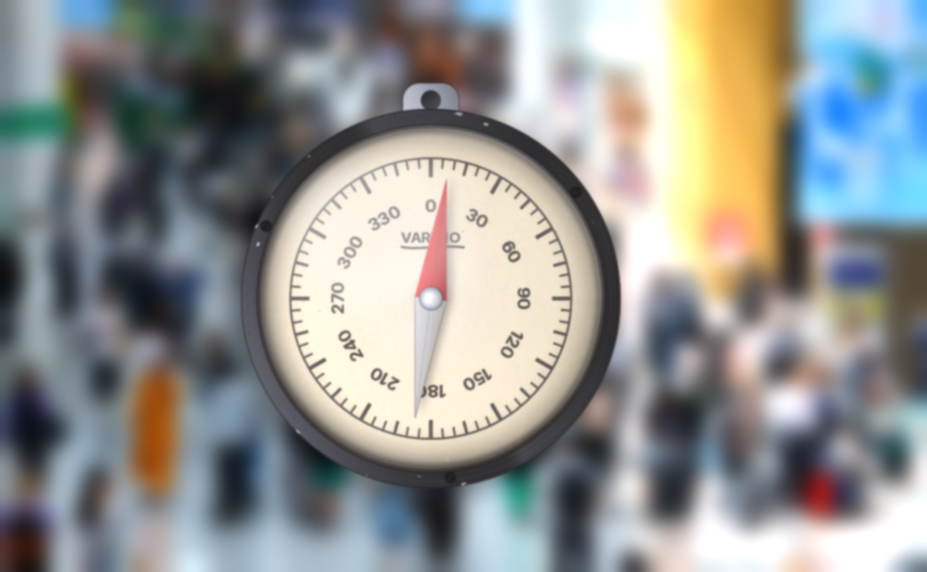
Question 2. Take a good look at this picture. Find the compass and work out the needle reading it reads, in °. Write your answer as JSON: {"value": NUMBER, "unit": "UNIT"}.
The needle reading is {"value": 7.5, "unit": "°"}
